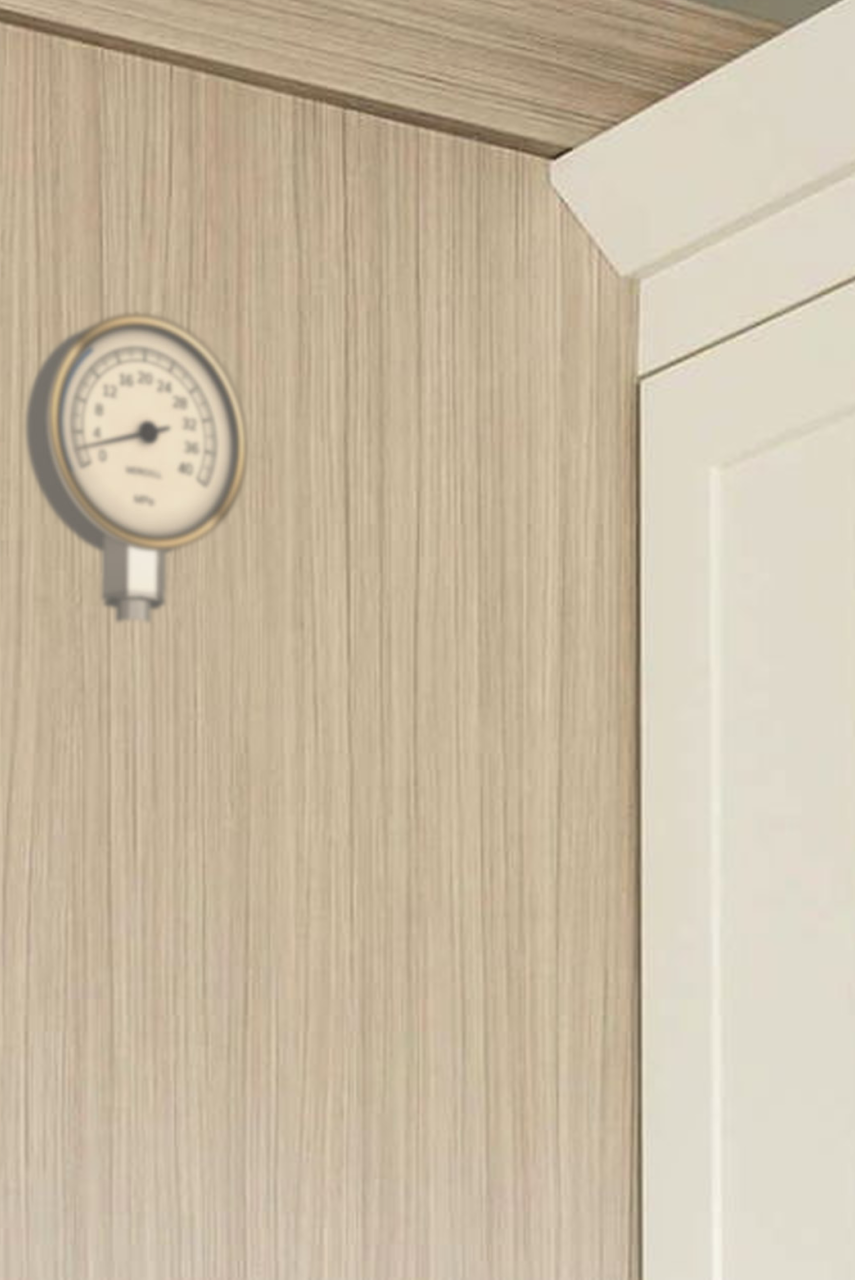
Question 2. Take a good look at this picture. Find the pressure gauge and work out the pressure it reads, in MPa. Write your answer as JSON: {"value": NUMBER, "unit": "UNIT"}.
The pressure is {"value": 2, "unit": "MPa"}
